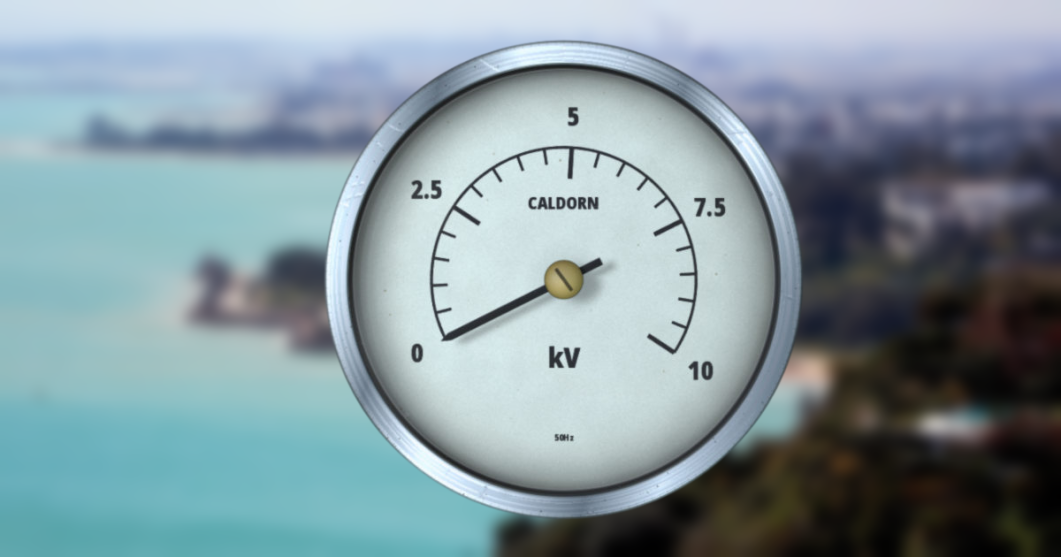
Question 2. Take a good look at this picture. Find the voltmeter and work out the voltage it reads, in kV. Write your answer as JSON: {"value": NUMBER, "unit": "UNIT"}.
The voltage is {"value": 0, "unit": "kV"}
